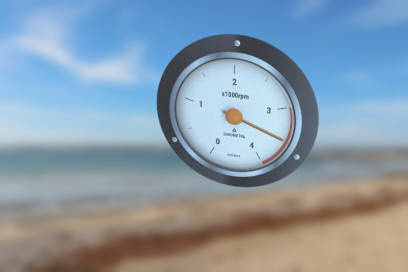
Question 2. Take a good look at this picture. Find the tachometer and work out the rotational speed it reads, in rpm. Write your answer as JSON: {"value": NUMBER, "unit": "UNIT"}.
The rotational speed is {"value": 3500, "unit": "rpm"}
